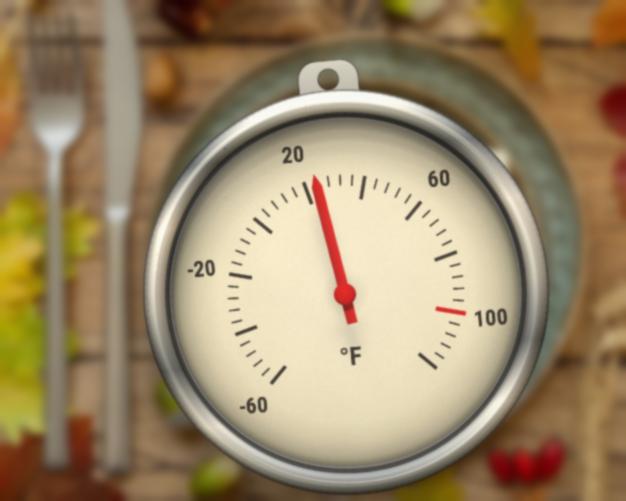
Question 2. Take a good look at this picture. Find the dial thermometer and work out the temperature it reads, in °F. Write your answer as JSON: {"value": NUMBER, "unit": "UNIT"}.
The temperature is {"value": 24, "unit": "°F"}
